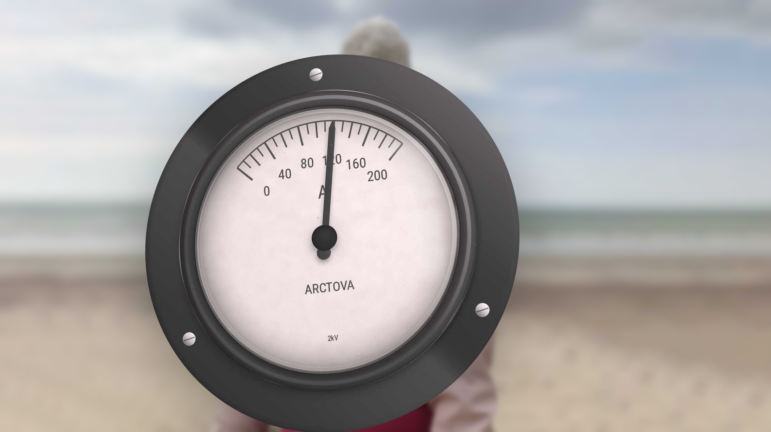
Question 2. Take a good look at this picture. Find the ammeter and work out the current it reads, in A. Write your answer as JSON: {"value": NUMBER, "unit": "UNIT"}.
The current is {"value": 120, "unit": "A"}
